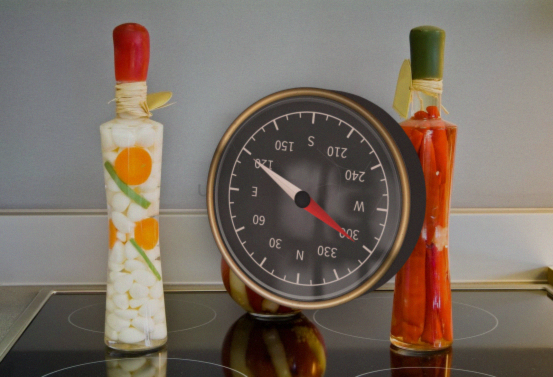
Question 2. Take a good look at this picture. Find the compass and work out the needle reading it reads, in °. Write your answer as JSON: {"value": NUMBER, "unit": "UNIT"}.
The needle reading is {"value": 300, "unit": "°"}
